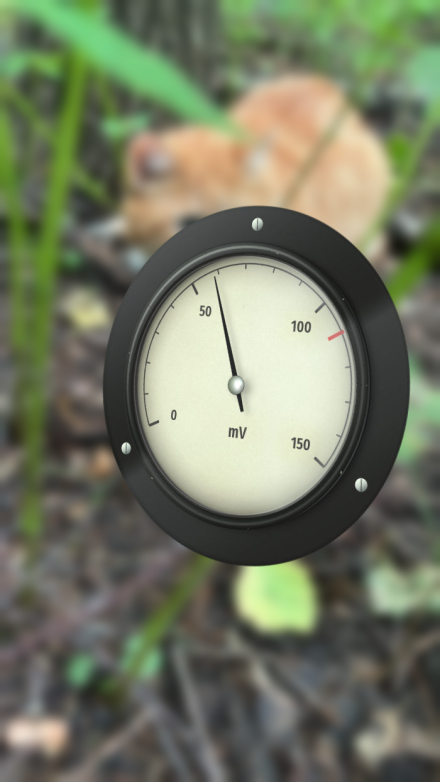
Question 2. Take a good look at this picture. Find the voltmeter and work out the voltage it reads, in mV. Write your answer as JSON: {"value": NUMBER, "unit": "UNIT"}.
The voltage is {"value": 60, "unit": "mV"}
